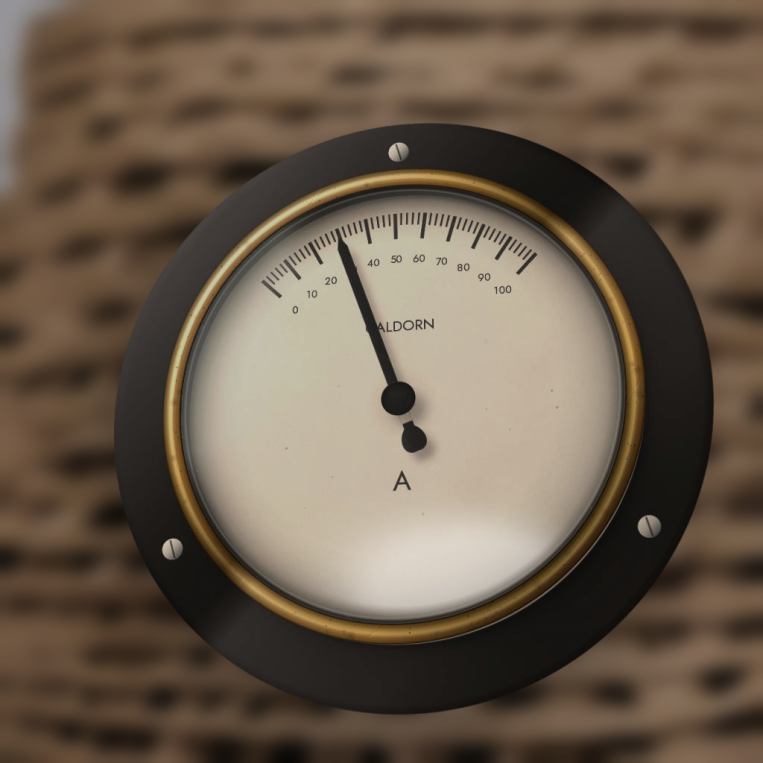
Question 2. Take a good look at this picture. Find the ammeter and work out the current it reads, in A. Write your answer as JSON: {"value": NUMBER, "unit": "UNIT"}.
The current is {"value": 30, "unit": "A"}
